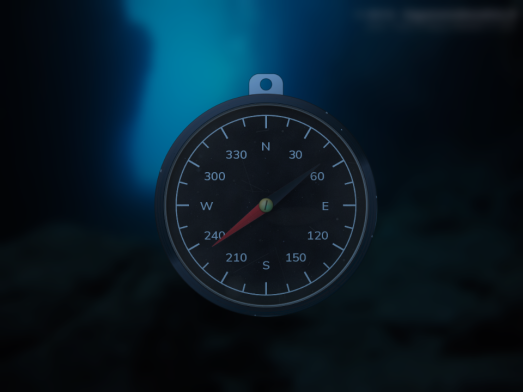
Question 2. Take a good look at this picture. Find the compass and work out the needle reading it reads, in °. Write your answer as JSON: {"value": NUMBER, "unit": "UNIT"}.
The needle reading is {"value": 232.5, "unit": "°"}
